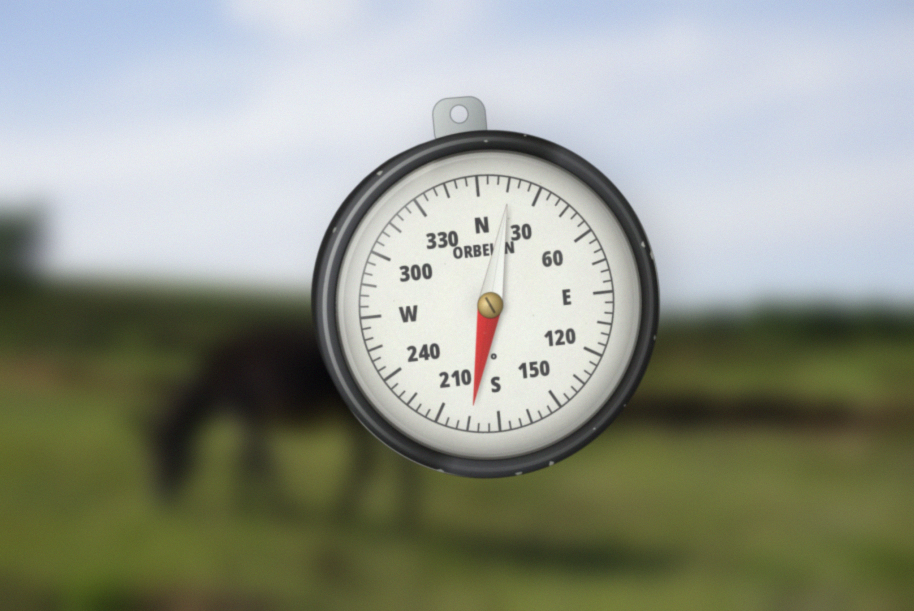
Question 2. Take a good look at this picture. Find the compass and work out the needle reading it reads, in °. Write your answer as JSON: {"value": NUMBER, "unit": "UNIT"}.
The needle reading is {"value": 195, "unit": "°"}
